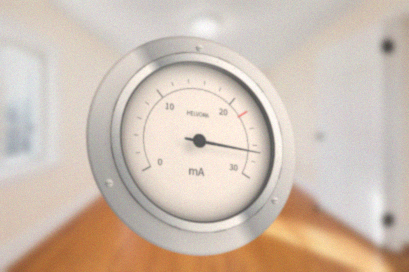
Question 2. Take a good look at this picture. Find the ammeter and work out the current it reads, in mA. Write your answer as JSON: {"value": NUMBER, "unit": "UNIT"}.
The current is {"value": 27, "unit": "mA"}
